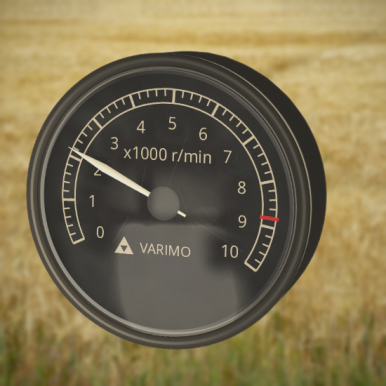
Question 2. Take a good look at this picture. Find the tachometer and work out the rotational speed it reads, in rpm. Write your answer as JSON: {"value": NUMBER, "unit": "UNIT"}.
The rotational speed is {"value": 2200, "unit": "rpm"}
